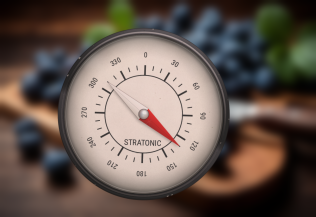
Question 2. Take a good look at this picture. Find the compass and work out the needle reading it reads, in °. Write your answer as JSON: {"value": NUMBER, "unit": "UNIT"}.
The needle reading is {"value": 130, "unit": "°"}
